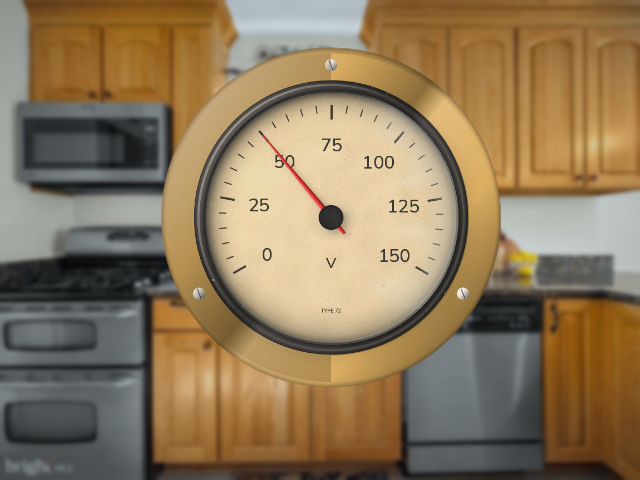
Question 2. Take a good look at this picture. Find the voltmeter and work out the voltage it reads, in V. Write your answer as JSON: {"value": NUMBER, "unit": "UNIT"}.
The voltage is {"value": 50, "unit": "V"}
